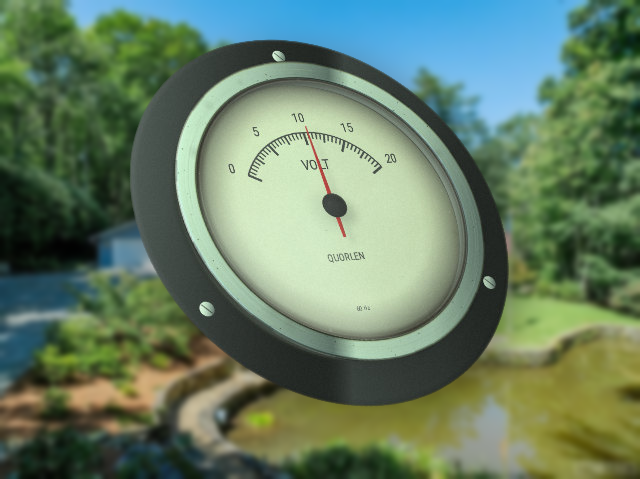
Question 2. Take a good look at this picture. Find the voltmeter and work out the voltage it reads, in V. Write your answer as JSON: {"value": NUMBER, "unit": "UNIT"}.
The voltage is {"value": 10, "unit": "V"}
